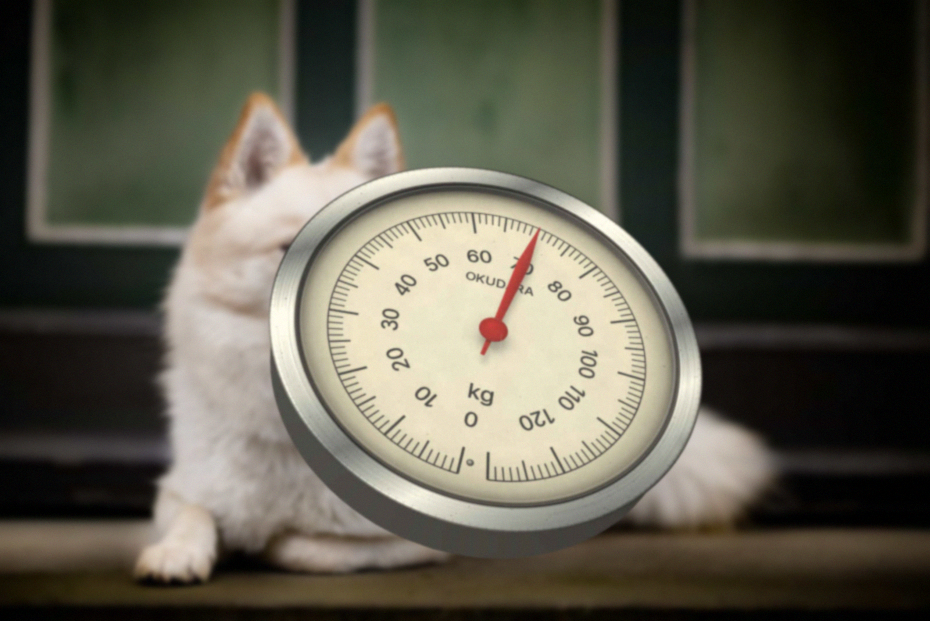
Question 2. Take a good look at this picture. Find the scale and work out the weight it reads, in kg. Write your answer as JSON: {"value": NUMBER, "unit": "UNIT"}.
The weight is {"value": 70, "unit": "kg"}
